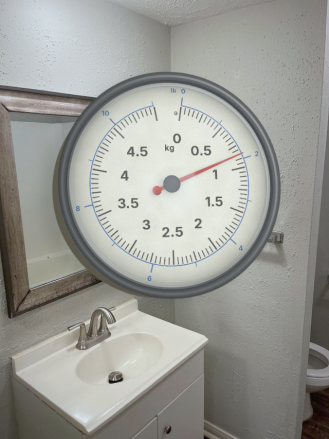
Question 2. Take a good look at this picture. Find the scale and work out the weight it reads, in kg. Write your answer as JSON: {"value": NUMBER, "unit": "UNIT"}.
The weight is {"value": 0.85, "unit": "kg"}
